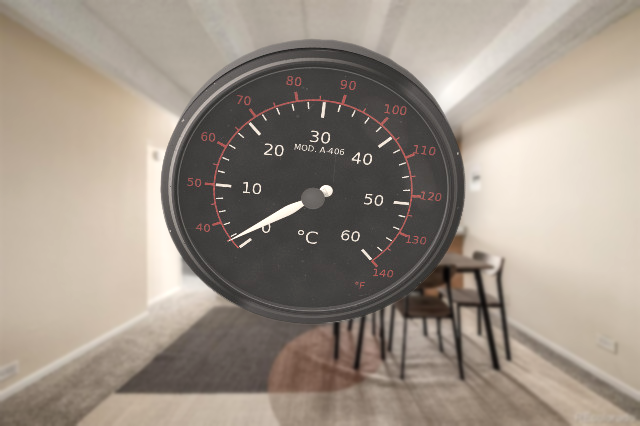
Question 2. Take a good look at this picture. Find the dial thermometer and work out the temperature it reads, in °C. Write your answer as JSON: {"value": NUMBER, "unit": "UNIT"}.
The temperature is {"value": 2, "unit": "°C"}
